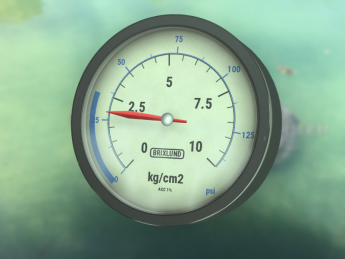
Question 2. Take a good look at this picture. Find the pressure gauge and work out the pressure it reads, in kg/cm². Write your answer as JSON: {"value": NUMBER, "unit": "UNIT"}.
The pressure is {"value": 2, "unit": "kg/cm²"}
